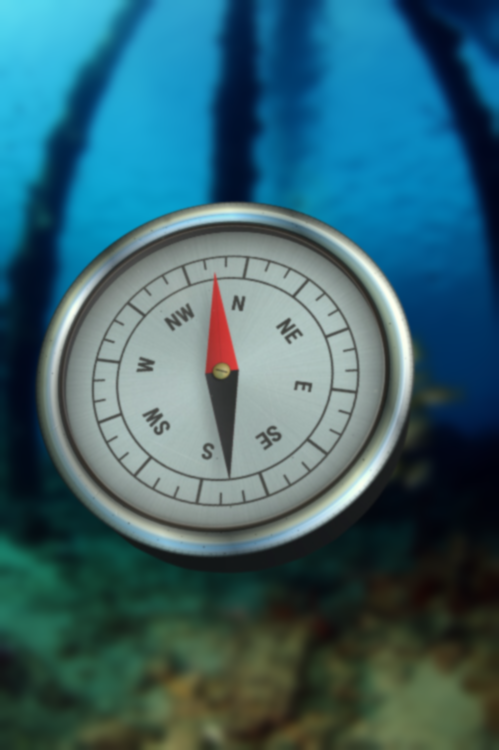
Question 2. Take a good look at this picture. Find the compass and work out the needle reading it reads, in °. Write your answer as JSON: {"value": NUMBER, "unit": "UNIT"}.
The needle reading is {"value": 345, "unit": "°"}
